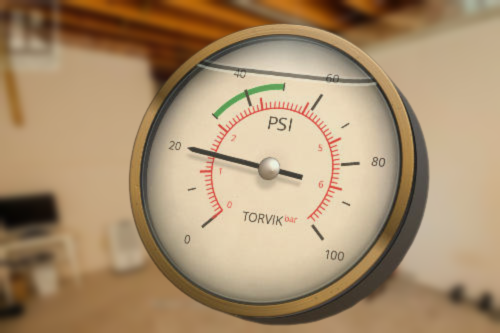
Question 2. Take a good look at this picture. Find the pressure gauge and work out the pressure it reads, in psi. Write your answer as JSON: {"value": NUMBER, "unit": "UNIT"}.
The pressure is {"value": 20, "unit": "psi"}
